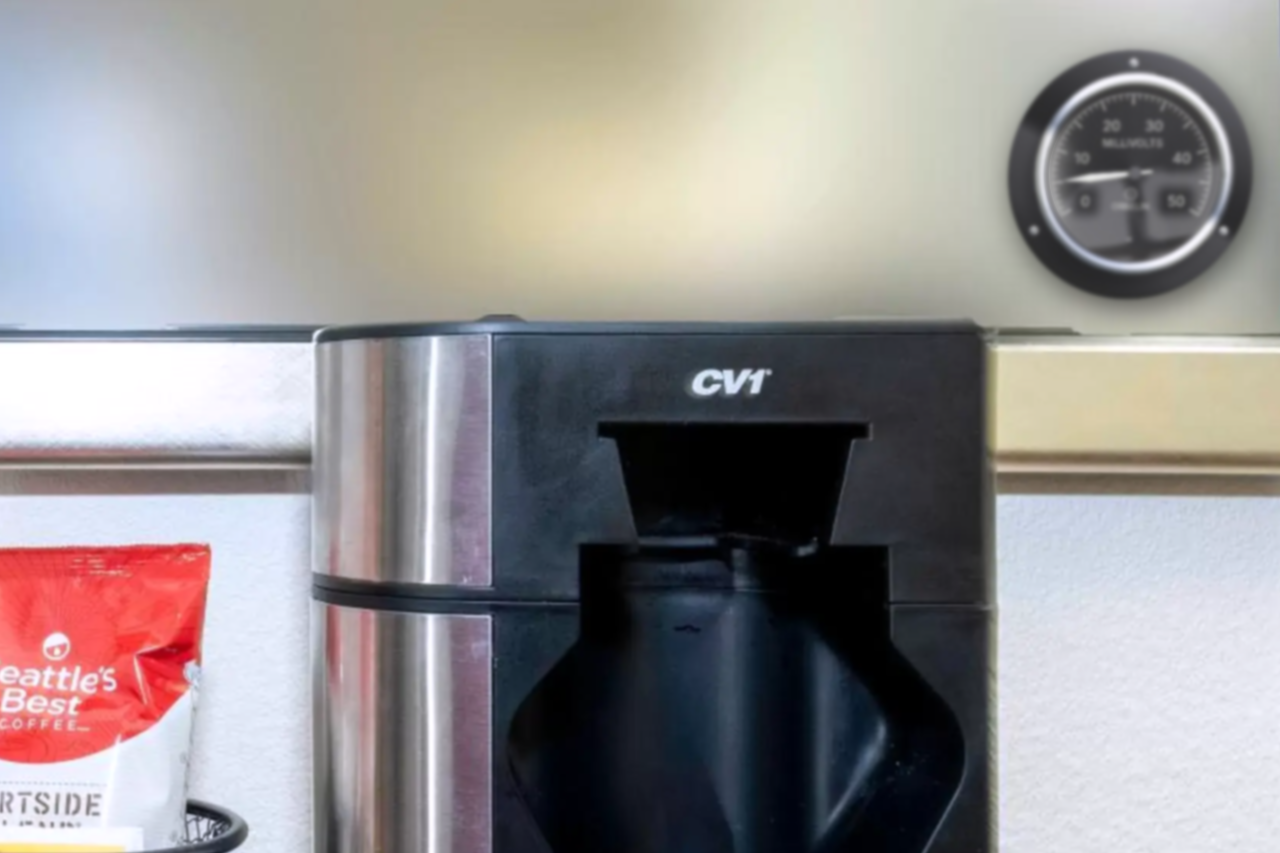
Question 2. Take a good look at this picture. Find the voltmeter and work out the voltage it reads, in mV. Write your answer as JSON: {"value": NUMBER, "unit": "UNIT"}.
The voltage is {"value": 5, "unit": "mV"}
